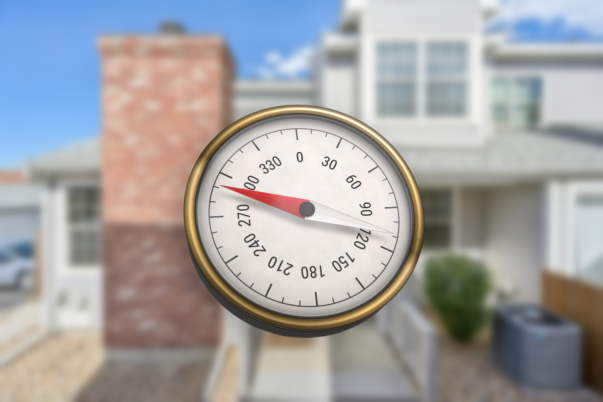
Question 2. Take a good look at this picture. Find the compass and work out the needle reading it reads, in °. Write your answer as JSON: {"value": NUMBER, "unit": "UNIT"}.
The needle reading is {"value": 290, "unit": "°"}
